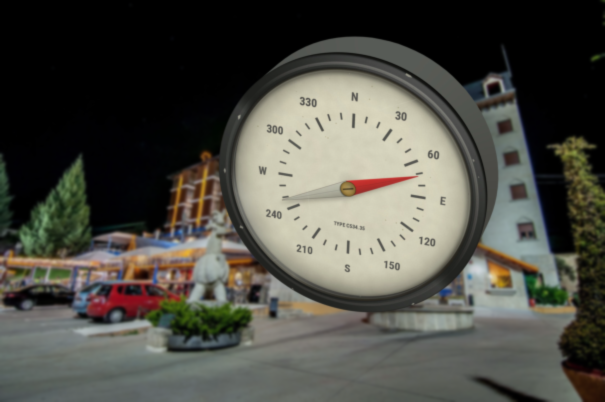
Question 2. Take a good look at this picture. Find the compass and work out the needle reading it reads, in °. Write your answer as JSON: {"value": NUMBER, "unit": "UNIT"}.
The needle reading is {"value": 70, "unit": "°"}
